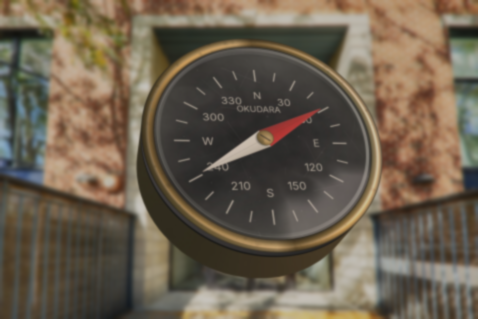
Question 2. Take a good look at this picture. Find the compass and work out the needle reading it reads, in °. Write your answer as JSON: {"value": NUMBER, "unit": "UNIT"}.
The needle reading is {"value": 60, "unit": "°"}
